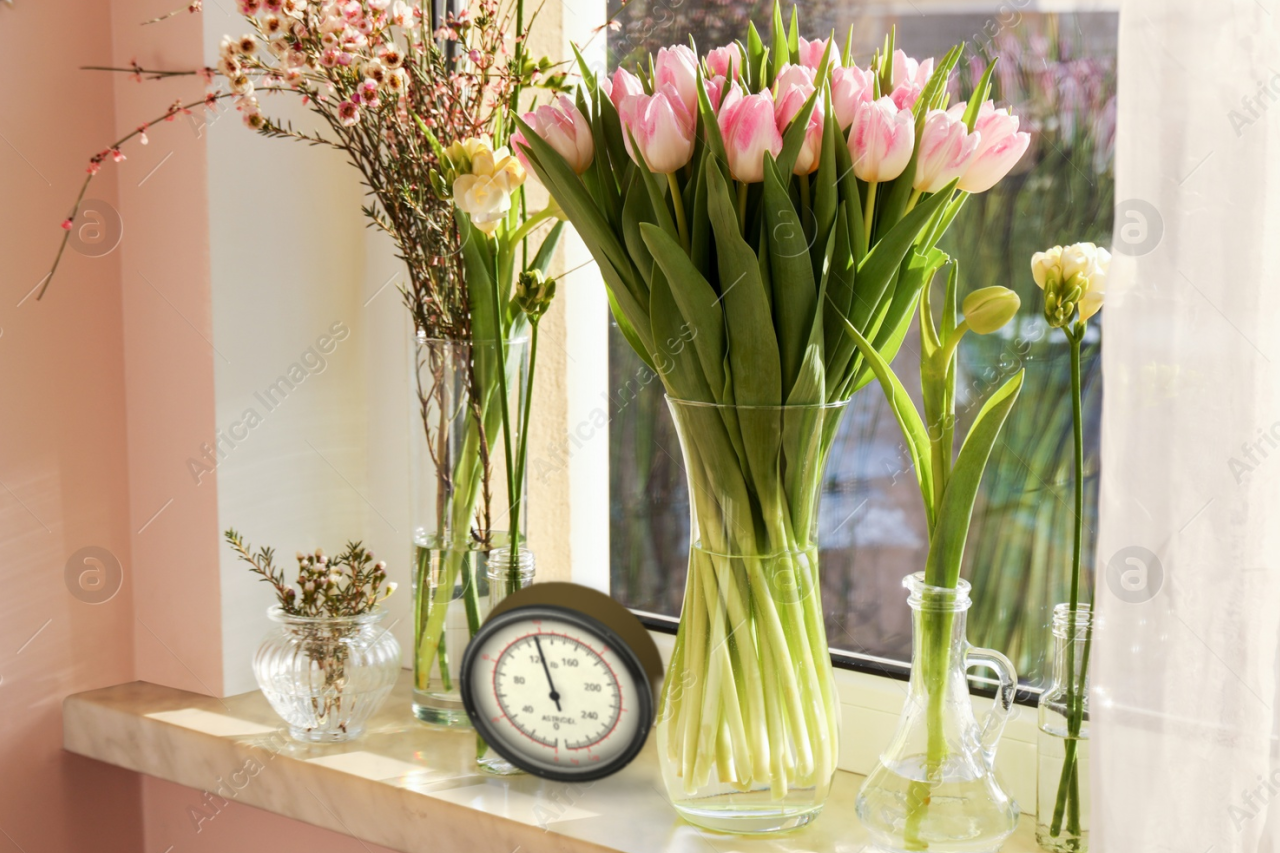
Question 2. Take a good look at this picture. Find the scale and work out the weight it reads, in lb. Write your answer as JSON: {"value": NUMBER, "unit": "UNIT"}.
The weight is {"value": 130, "unit": "lb"}
